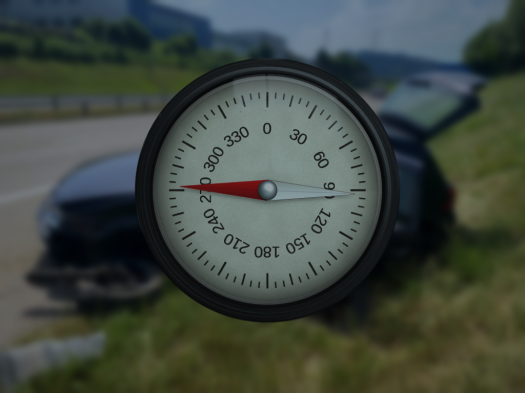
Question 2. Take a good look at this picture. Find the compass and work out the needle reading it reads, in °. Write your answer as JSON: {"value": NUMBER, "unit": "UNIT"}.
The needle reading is {"value": 272.5, "unit": "°"}
